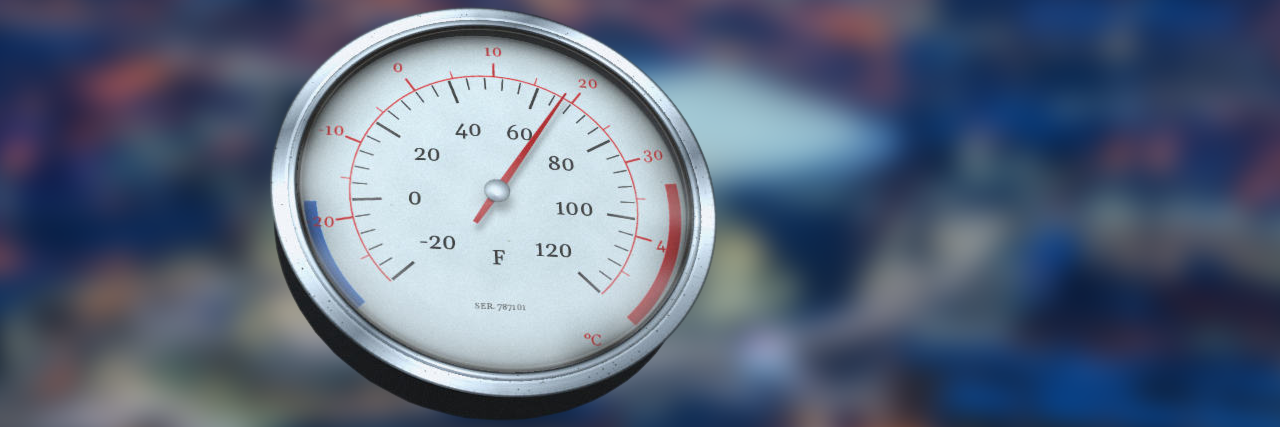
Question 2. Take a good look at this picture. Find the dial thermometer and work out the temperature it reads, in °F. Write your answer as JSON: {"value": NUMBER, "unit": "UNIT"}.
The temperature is {"value": 66, "unit": "°F"}
